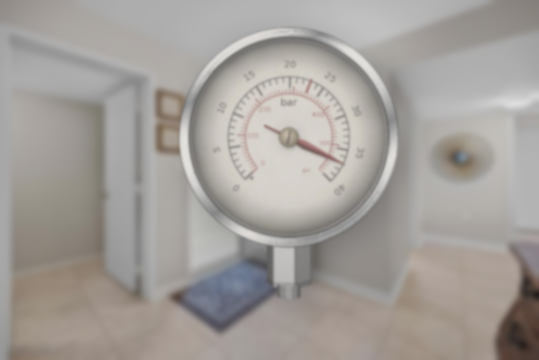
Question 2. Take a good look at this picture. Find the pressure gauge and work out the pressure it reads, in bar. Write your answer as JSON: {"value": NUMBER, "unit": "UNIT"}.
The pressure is {"value": 37, "unit": "bar"}
